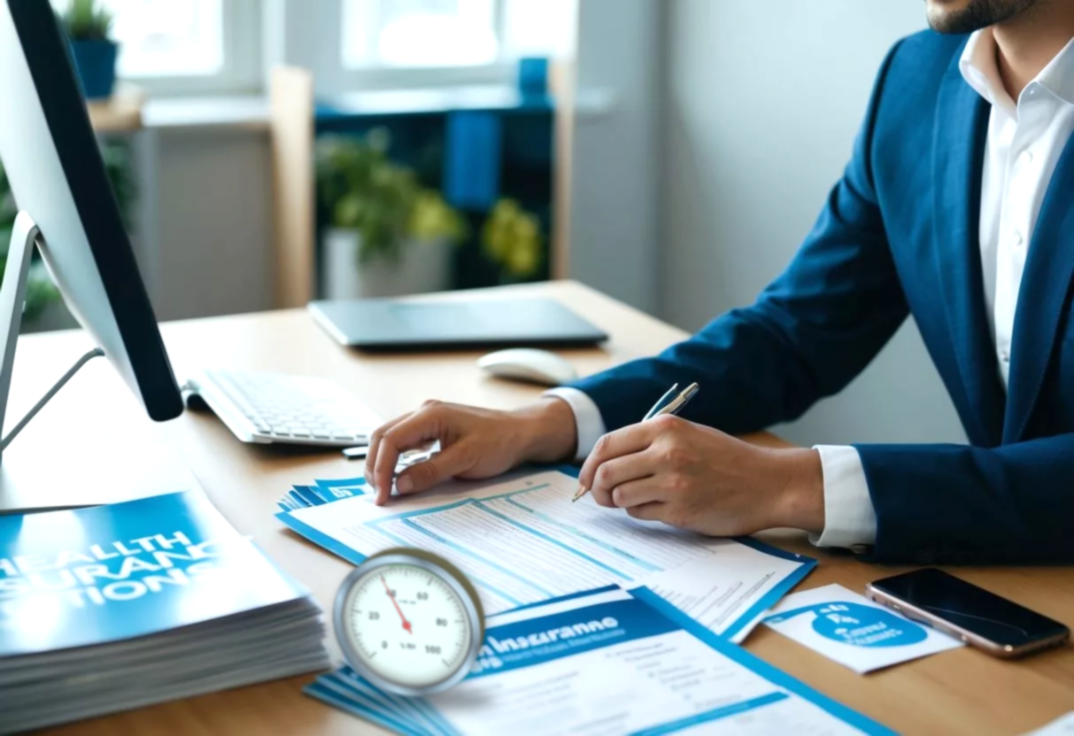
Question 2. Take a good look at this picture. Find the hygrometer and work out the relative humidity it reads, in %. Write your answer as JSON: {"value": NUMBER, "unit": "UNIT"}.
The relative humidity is {"value": 40, "unit": "%"}
